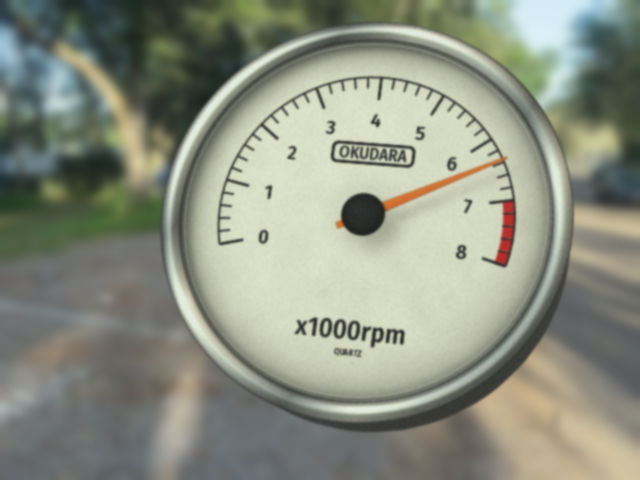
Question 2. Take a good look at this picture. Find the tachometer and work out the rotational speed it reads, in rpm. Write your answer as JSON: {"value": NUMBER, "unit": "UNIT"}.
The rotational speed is {"value": 6400, "unit": "rpm"}
